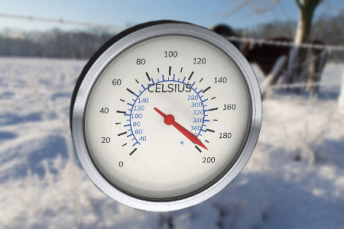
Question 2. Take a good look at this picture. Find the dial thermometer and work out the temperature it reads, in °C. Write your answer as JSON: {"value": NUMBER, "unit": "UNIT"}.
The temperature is {"value": 195, "unit": "°C"}
